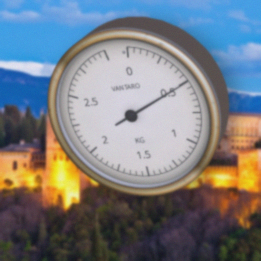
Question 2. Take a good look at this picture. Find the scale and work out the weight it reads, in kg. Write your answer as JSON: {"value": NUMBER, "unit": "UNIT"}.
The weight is {"value": 0.5, "unit": "kg"}
